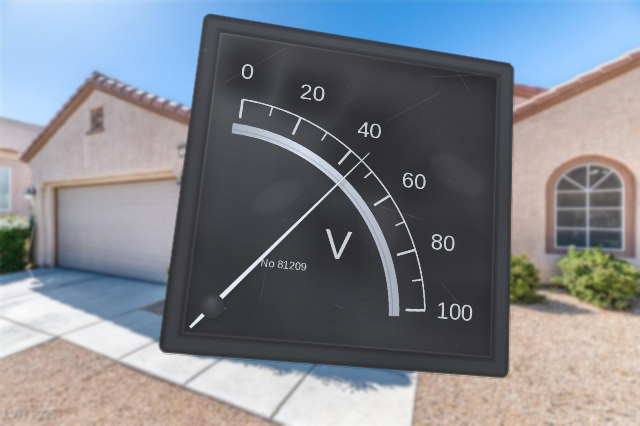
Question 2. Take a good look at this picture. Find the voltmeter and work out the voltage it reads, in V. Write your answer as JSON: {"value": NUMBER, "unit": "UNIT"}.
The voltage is {"value": 45, "unit": "V"}
